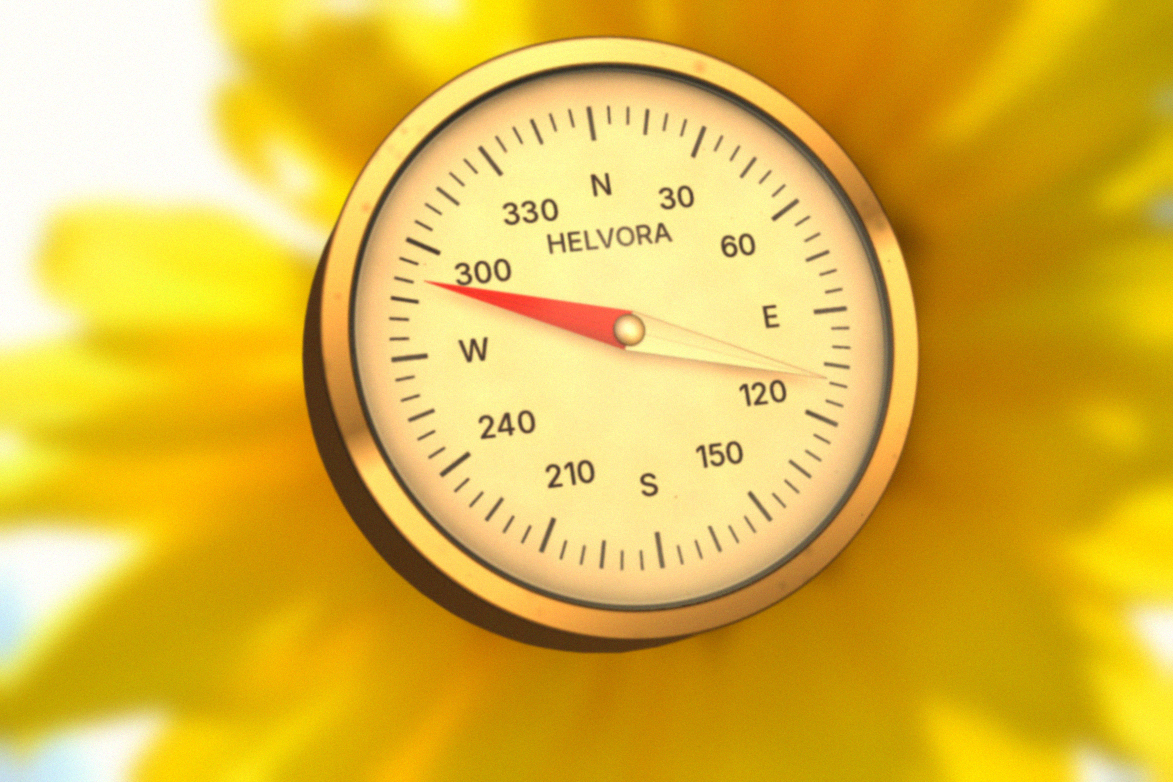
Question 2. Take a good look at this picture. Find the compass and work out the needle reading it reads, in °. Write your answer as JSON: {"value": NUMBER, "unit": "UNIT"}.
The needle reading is {"value": 290, "unit": "°"}
